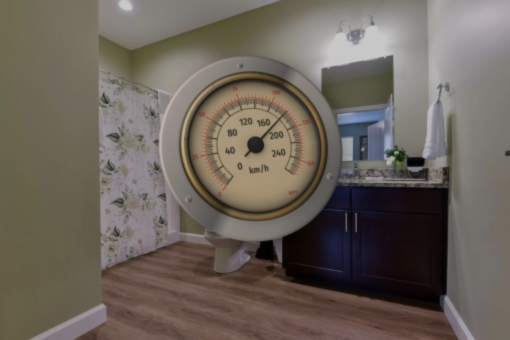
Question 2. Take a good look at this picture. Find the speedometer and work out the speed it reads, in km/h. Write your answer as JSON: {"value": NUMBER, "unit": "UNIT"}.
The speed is {"value": 180, "unit": "km/h"}
